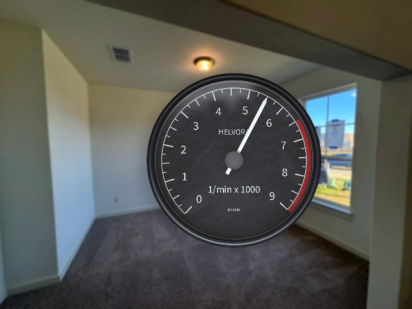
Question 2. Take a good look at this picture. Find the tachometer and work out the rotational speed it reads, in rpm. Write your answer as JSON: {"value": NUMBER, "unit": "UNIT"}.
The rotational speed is {"value": 5500, "unit": "rpm"}
